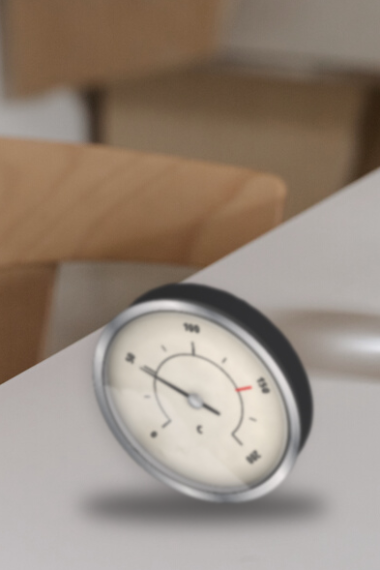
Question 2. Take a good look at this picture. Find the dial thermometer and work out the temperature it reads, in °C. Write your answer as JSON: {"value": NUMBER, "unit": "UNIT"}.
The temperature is {"value": 50, "unit": "°C"}
